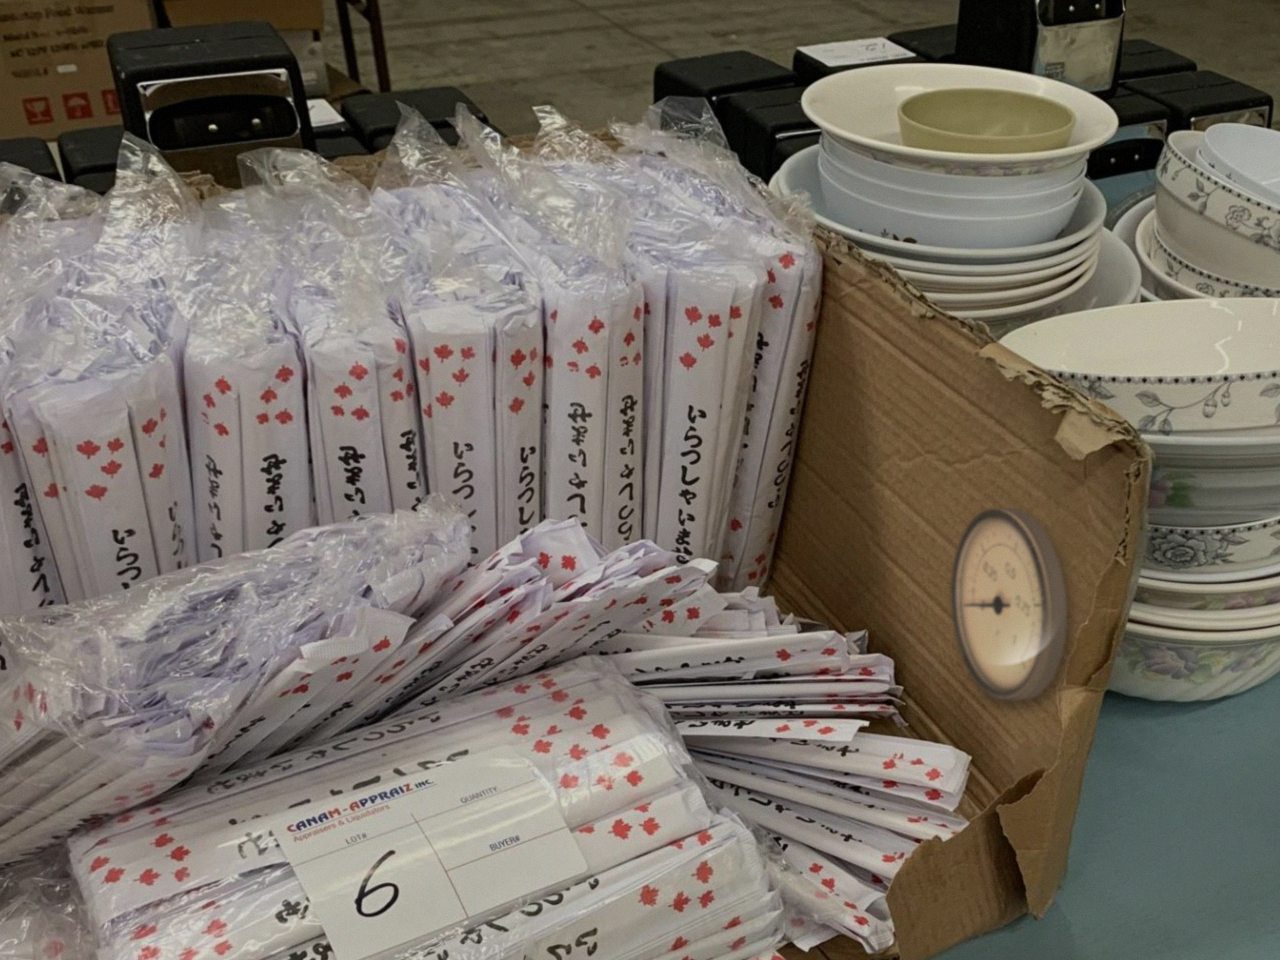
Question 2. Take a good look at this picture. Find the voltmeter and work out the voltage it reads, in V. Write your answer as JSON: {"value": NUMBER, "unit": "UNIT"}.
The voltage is {"value": 0, "unit": "V"}
